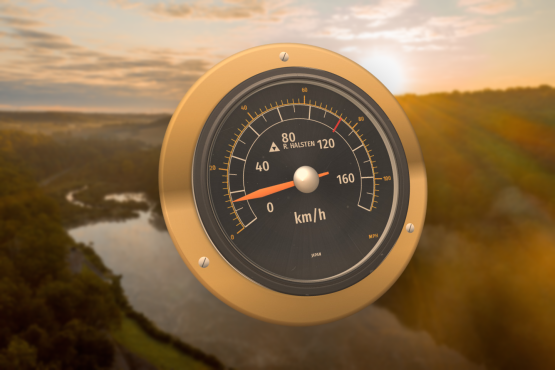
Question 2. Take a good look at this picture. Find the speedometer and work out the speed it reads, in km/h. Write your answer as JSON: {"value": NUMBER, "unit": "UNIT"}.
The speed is {"value": 15, "unit": "km/h"}
